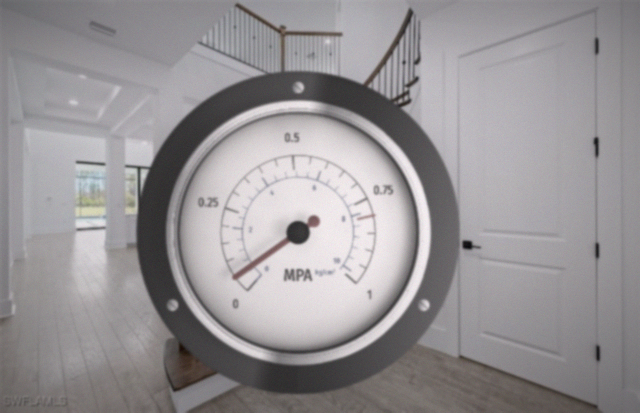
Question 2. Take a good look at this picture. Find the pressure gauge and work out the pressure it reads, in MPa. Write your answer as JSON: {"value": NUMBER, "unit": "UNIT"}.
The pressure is {"value": 0.05, "unit": "MPa"}
